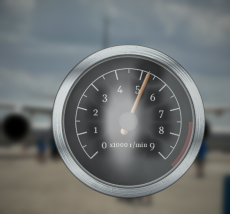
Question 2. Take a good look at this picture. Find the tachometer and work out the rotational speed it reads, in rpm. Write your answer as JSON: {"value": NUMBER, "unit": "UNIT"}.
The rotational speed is {"value": 5250, "unit": "rpm"}
